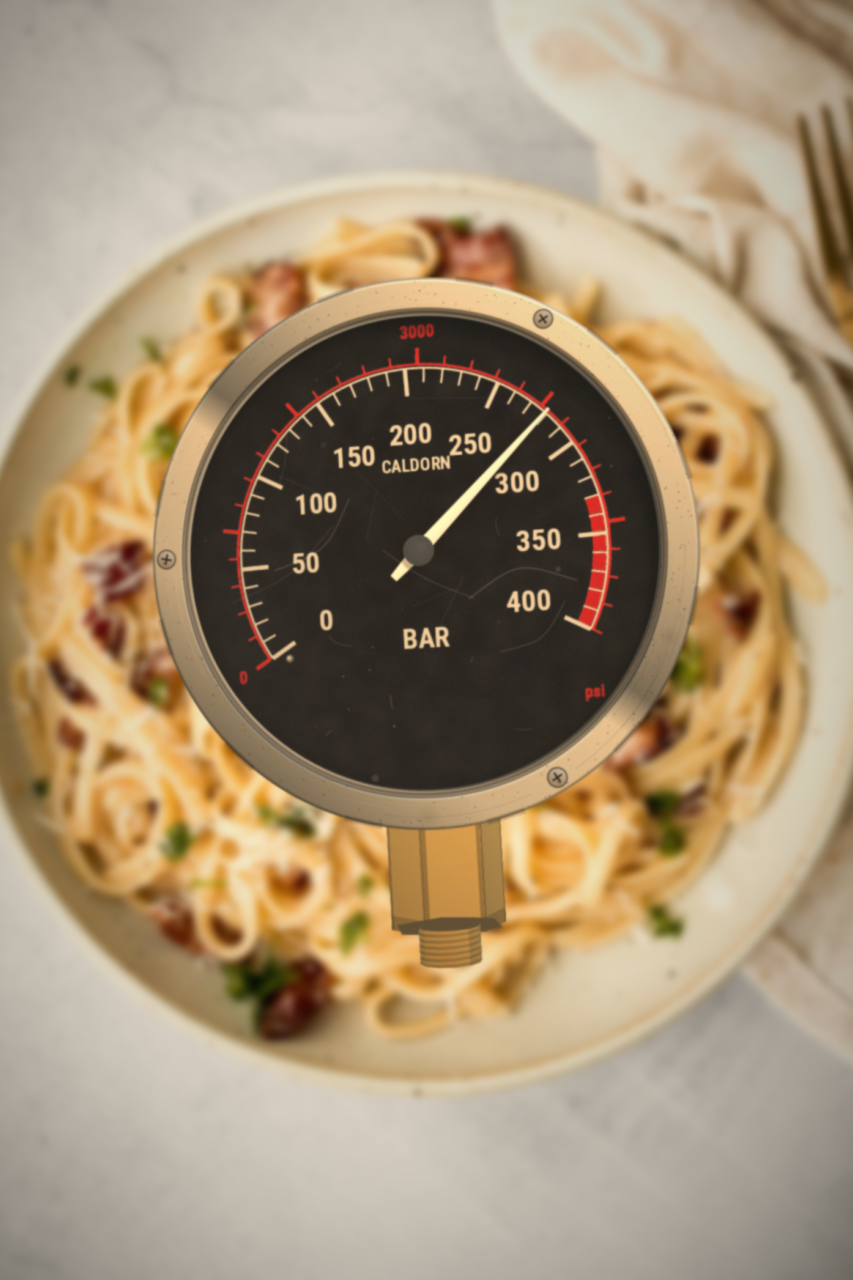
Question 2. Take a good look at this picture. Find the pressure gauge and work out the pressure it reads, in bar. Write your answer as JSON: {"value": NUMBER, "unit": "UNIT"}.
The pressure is {"value": 280, "unit": "bar"}
